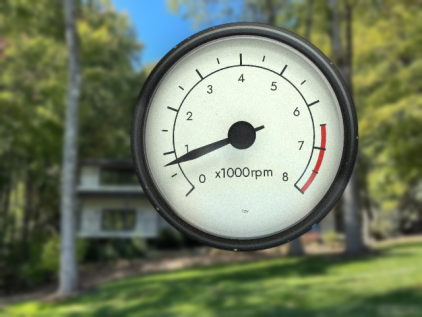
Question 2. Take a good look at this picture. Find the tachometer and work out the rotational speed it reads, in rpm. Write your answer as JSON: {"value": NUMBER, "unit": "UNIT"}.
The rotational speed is {"value": 750, "unit": "rpm"}
